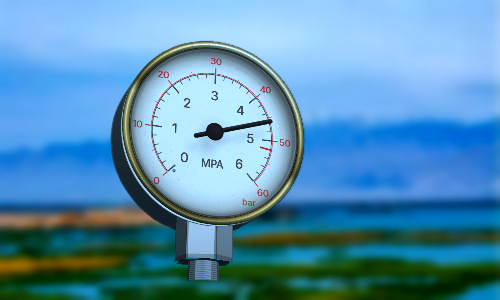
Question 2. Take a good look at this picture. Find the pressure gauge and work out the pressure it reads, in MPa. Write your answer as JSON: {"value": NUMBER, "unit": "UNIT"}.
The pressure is {"value": 4.6, "unit": "MPa"}
